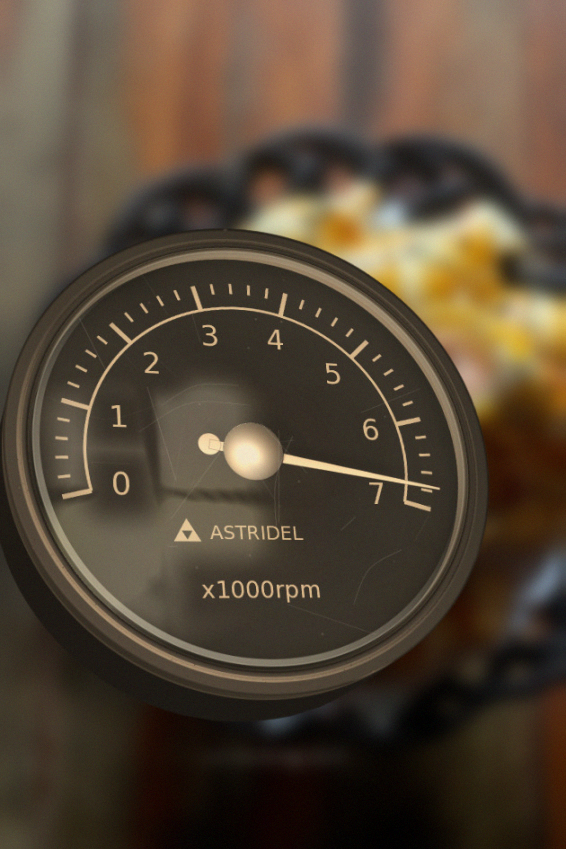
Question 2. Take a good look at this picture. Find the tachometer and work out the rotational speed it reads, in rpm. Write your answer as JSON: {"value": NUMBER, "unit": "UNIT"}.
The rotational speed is {"value": 6800, "unit": "rpm"}
